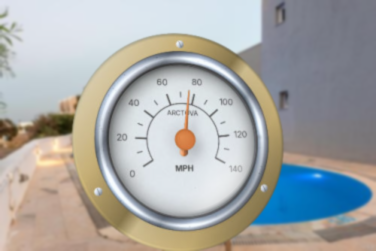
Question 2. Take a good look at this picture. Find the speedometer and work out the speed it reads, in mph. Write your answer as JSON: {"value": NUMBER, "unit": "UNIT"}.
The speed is {"value": 75, "unit": "mph"}
